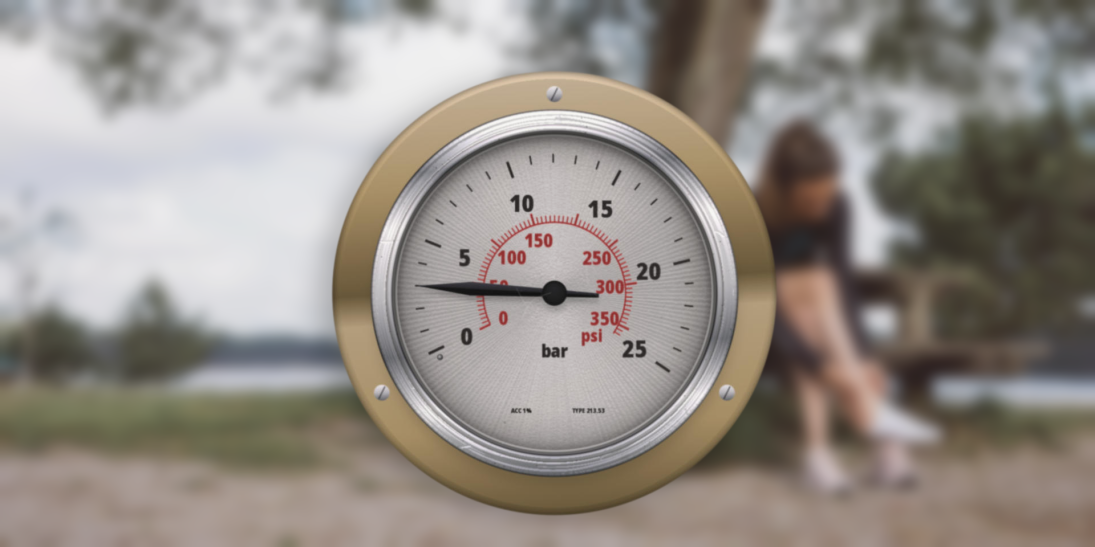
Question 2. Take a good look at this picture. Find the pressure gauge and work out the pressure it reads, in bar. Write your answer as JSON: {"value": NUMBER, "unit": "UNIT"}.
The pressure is {"value": 3, "unit": "bar"}
